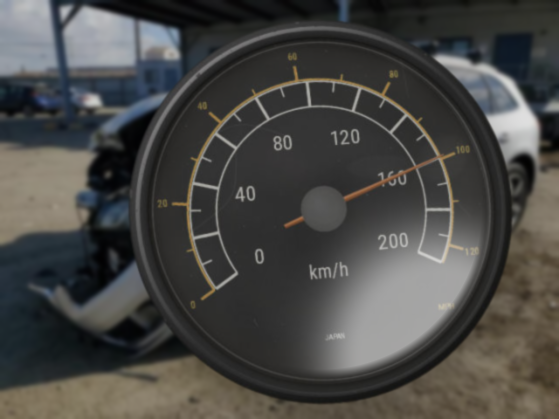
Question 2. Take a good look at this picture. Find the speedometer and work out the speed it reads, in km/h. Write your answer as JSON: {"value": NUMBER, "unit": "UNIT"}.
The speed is {"value": 160, "unit": "km/h"}
